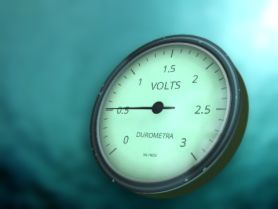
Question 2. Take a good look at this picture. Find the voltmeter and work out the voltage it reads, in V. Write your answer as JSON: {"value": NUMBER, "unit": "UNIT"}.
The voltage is {"value": 0.5, "unit": "V"}
